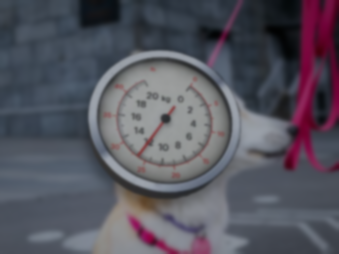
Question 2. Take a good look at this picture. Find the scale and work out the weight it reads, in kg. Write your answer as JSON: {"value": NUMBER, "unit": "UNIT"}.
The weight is {"value": 12, "unit": "kg"}
